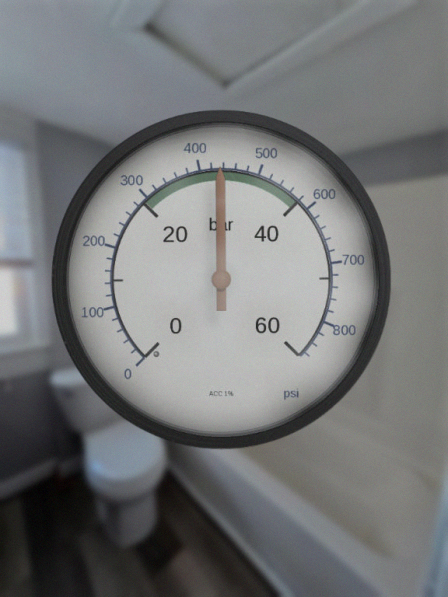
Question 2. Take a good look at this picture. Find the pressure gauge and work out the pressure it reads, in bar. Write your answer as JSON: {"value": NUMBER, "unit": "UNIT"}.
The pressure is {"value": 30, "unit": "bar"}
